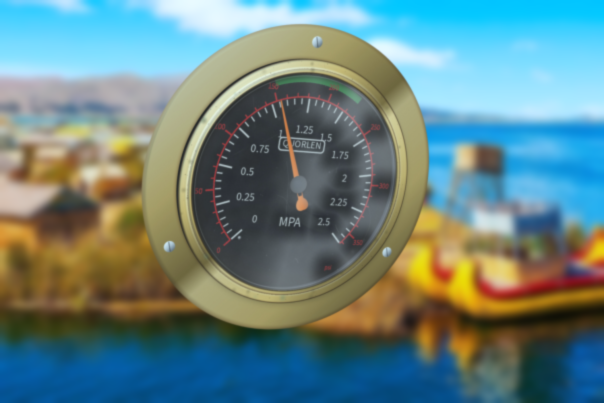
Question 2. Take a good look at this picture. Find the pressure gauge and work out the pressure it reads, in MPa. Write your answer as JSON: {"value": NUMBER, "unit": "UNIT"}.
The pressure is {"value": 1.05, "unit": "MPa"}
